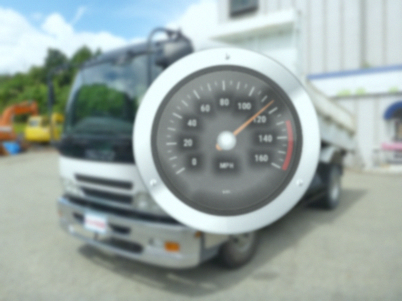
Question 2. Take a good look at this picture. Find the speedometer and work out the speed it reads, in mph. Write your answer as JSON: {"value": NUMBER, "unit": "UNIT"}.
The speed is {"value": 115, "unit": "mph"}
